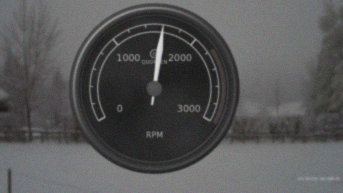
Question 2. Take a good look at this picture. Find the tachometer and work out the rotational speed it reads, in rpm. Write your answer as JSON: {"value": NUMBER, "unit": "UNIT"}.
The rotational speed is {"value": 1600, "unit": "rpm"}
